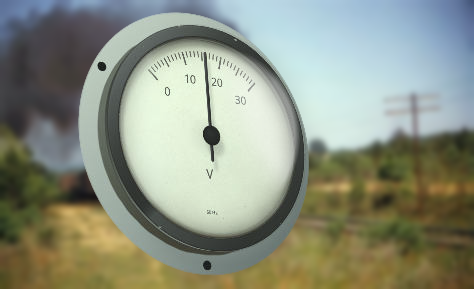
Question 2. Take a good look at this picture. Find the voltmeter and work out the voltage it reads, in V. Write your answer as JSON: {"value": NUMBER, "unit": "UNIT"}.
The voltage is {"value": 15, "unit": "V"}
